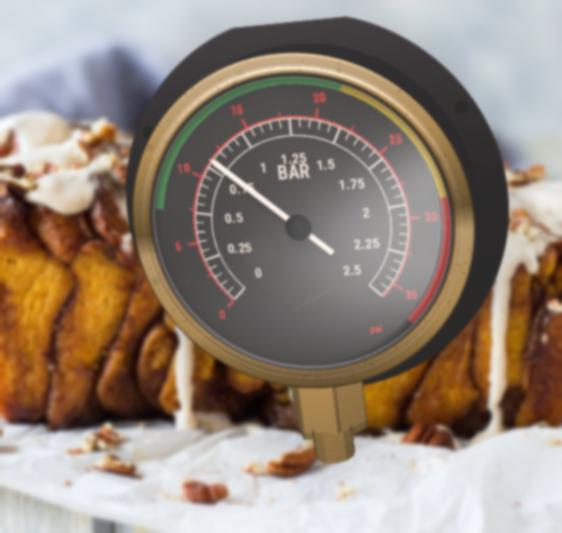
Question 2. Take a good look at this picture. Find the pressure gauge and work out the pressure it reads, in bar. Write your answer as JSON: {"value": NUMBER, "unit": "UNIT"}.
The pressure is {"value": 0.8, "unit": "bar"}
